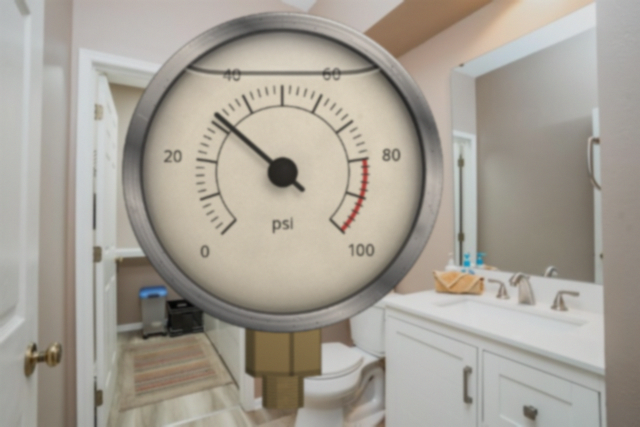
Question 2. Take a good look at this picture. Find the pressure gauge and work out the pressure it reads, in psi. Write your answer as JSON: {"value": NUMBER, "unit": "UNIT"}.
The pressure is {"value": 32, "unit": "psi"}
